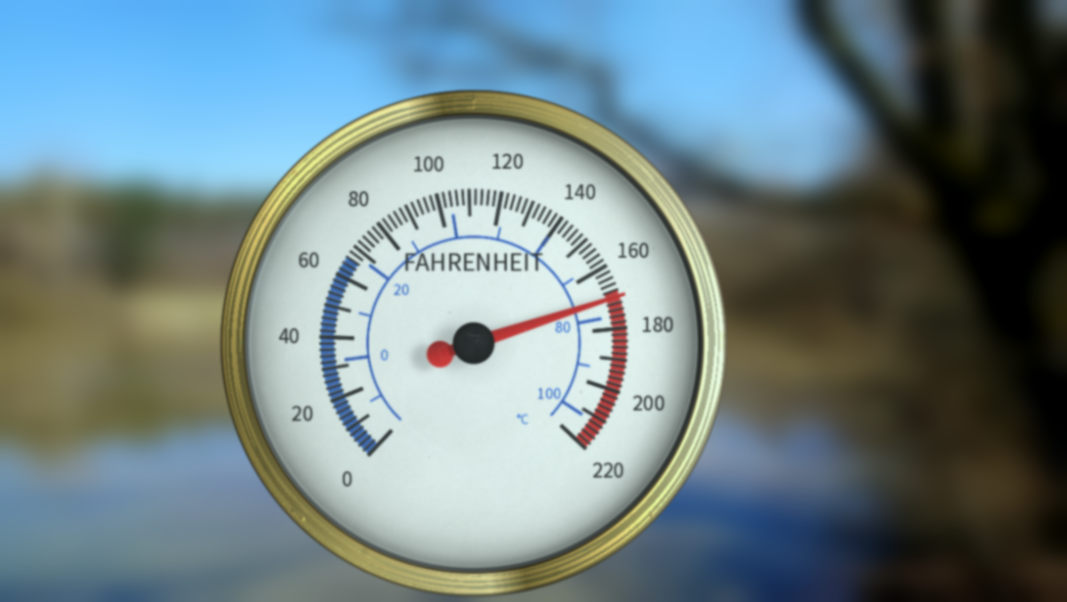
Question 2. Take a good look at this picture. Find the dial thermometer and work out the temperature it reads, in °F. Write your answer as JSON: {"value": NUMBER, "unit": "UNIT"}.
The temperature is {"value": 170, "unit": "°F"}
